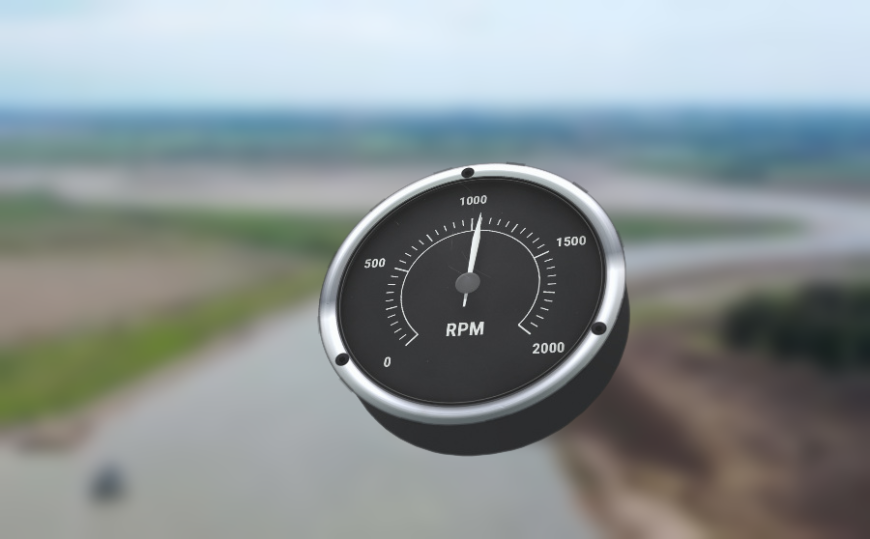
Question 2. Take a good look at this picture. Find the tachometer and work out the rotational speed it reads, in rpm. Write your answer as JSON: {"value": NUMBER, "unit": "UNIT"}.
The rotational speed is {"value": 1050, "unit": "rpm"}
